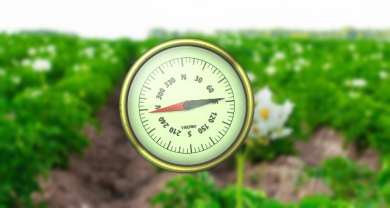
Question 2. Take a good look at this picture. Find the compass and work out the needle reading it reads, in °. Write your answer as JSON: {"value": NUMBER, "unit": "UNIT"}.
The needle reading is {"value": 265, "unit": "°"}
